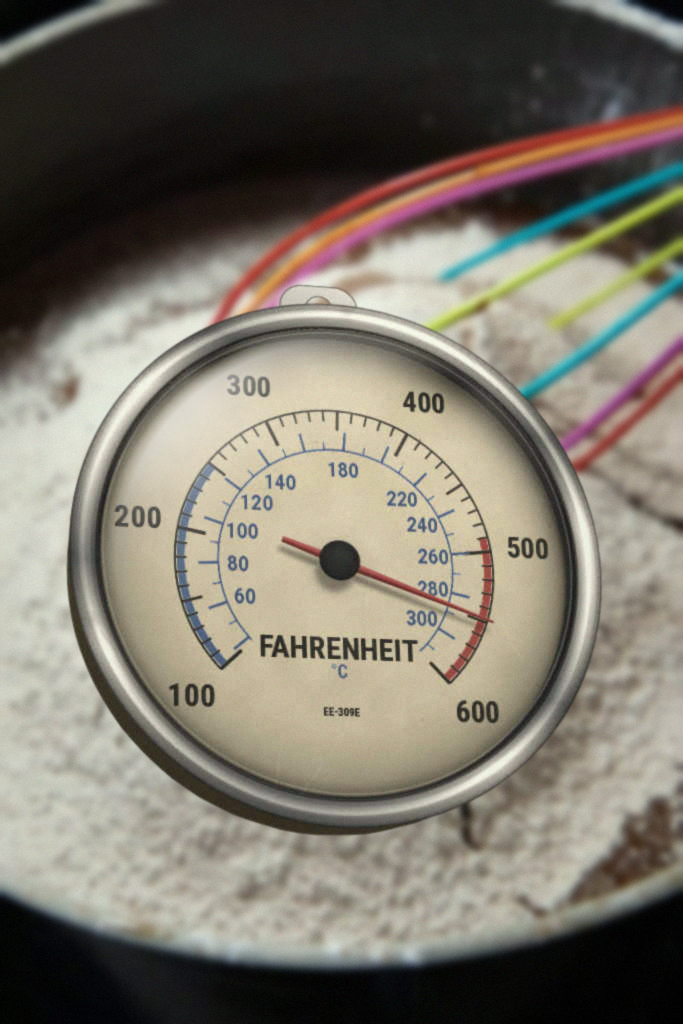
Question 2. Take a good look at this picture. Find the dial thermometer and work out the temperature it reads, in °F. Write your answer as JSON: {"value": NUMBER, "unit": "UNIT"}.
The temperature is {"value": 550, "unit": "°F"}
